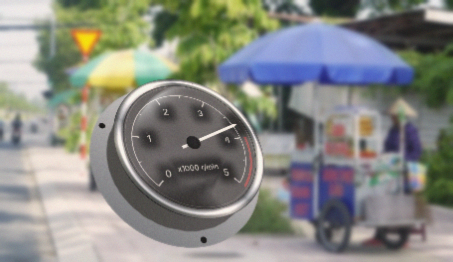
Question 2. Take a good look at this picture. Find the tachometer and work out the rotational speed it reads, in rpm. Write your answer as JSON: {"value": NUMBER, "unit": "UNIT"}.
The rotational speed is {"value": 3750, "unit": "rpm"}
